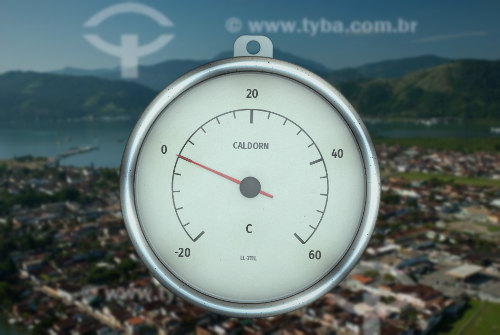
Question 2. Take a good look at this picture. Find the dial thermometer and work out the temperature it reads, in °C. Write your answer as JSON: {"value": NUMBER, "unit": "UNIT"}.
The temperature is {"value": 0, "unit": "°C"}
